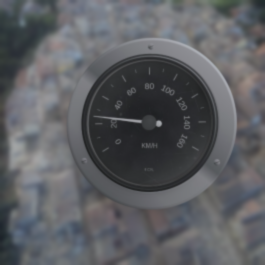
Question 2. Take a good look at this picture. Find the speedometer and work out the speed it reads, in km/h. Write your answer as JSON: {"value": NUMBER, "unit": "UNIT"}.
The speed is {"value": 25, "unit": "km/h"}
